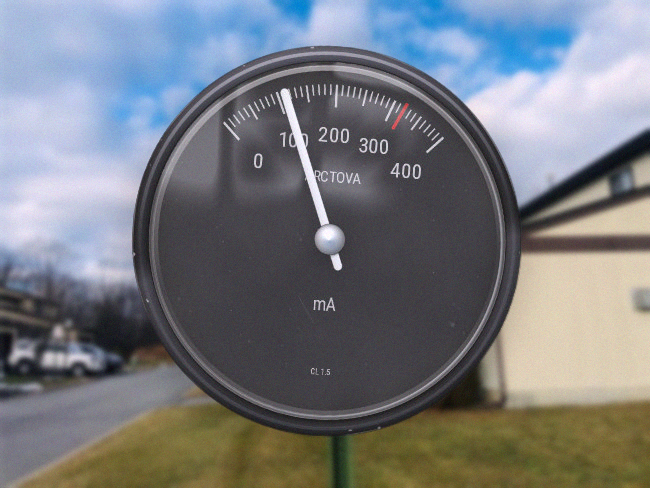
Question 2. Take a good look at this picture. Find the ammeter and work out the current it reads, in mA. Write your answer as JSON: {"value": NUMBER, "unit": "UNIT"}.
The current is {"value": 110, "unit": "mA"}
